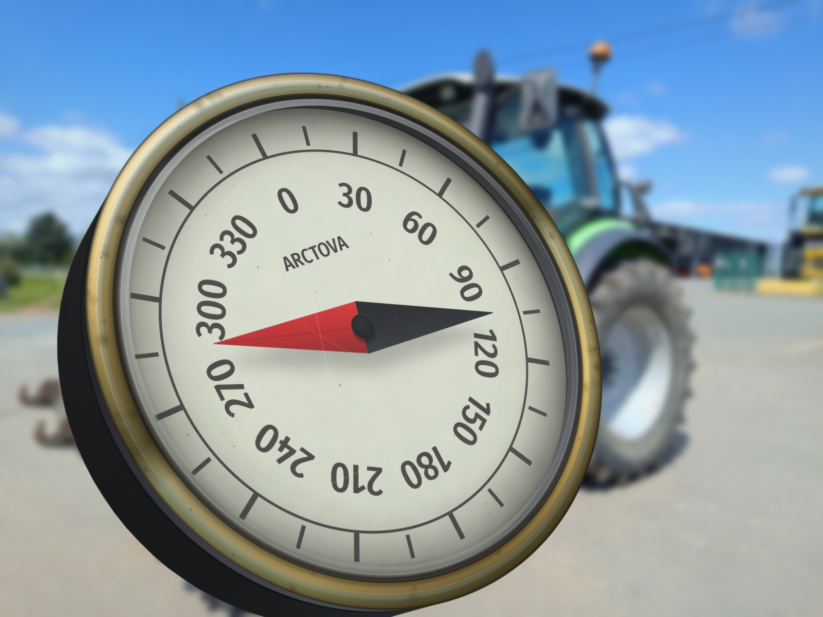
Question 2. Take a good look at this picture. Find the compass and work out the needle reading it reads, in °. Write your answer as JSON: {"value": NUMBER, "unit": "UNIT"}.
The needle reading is {"value": 285, "unit": "°"}
